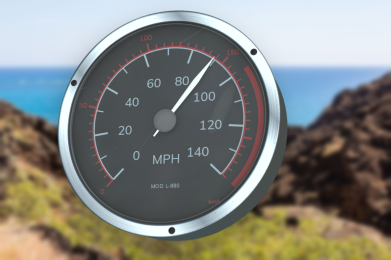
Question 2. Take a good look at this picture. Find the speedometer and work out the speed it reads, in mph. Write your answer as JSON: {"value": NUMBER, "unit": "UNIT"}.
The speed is {"value": 90, "unit": "mph"}
